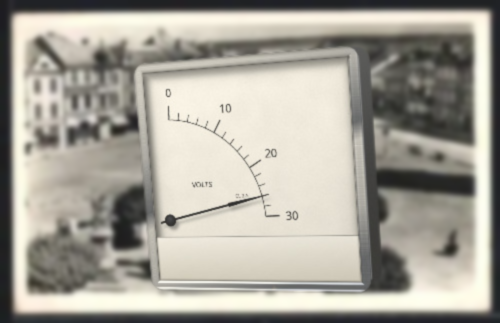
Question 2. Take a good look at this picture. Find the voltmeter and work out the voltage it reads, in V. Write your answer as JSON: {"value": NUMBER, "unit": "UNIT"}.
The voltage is {"value": 26, "unit": "V"}
